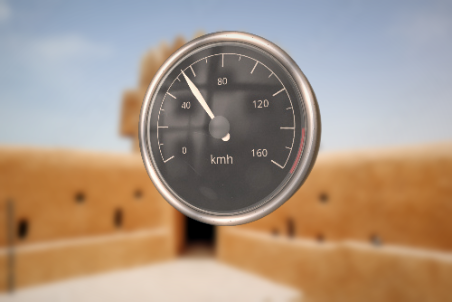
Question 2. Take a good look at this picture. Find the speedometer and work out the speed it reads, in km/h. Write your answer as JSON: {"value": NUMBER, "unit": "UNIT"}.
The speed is {"value": 55, "unit": "km/h"}
